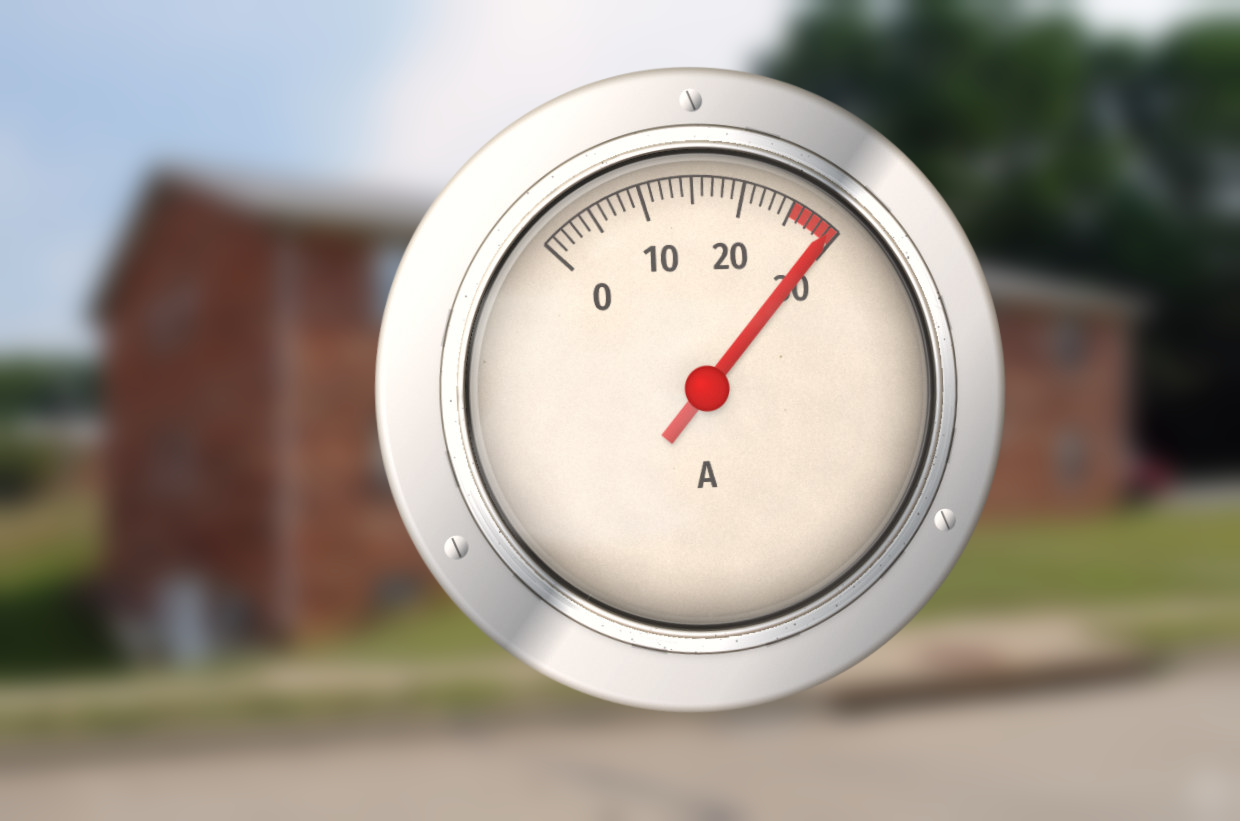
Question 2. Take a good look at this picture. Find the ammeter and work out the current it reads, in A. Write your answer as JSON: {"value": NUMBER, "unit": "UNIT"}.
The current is {"value": 29, "unit": "A"}
